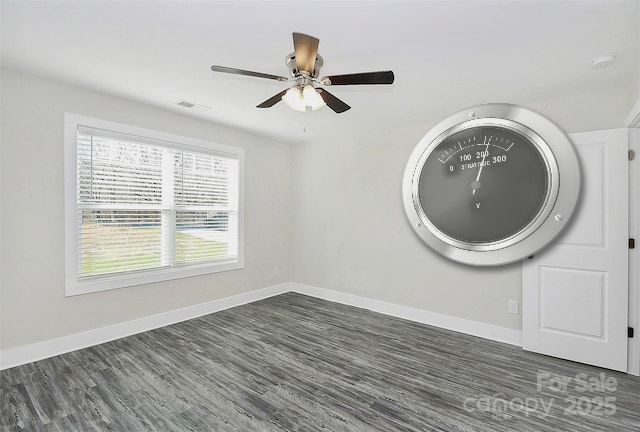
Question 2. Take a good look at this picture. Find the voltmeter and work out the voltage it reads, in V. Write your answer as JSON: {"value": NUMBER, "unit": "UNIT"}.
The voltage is {"value": 220, "unit": "V"}
